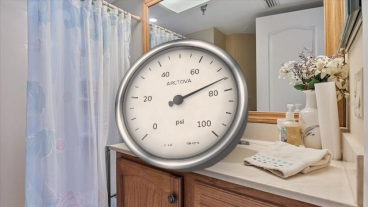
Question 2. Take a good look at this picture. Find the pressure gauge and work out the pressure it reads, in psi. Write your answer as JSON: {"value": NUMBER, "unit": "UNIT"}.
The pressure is {"value": 75, "unit": "psi"}
